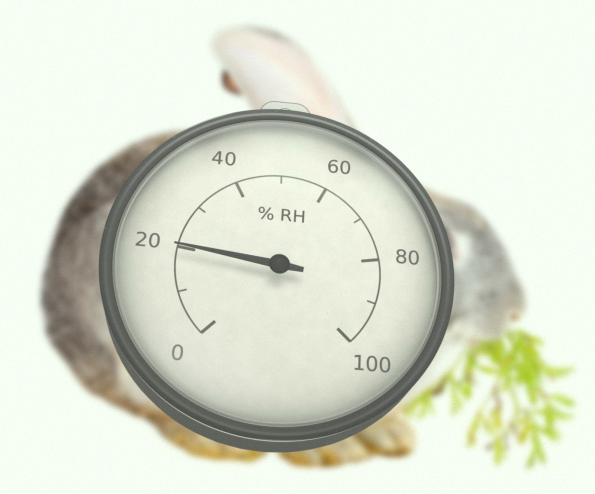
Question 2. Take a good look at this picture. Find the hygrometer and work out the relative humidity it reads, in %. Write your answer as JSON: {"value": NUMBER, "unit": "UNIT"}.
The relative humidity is {"value": 20, "unit": "%"}
